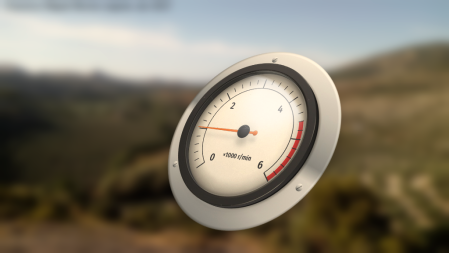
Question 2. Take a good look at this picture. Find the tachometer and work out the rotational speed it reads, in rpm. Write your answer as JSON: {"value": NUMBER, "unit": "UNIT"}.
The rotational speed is {"value": 1000, "unit": "rpm"}
